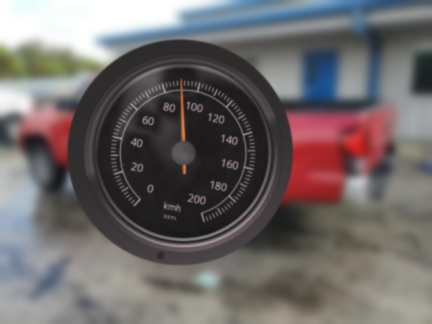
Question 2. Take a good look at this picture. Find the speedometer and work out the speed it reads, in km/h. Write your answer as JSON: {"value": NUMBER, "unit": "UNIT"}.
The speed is {"value": 90, "unit": "km/h"}
